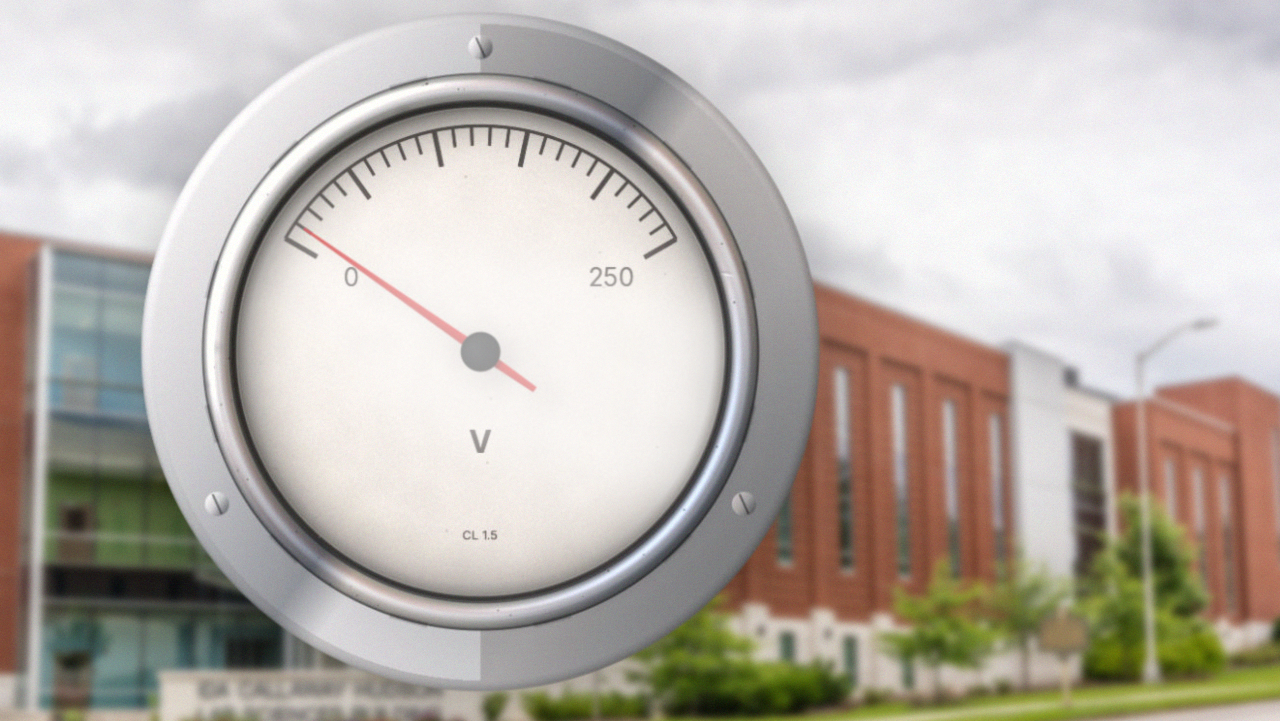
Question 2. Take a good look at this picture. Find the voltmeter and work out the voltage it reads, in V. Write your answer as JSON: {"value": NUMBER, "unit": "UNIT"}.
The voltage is {"value": 10, "unit": "V"}
